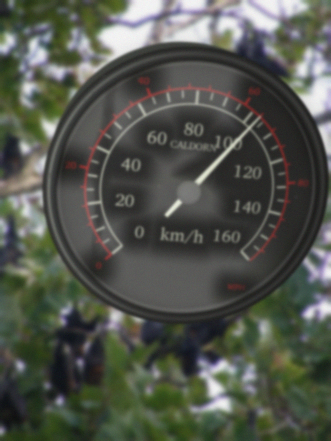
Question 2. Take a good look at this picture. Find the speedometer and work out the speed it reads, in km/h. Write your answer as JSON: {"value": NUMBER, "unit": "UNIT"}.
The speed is {"value": 102.5, "unit": "km/h"}
